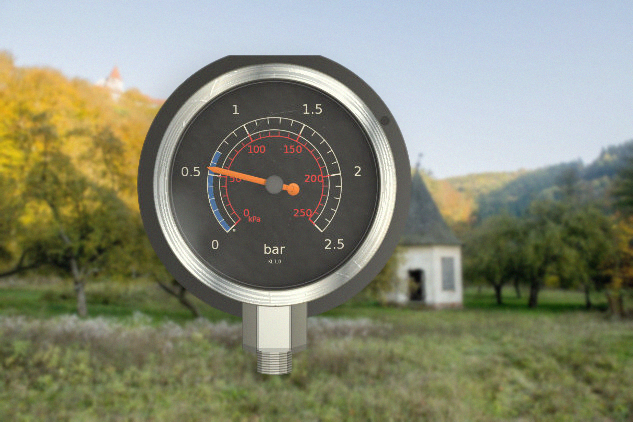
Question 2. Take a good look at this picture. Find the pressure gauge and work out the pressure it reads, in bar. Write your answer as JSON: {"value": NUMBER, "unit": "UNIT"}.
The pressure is {"value": 0.55, "unit": "bar"}
